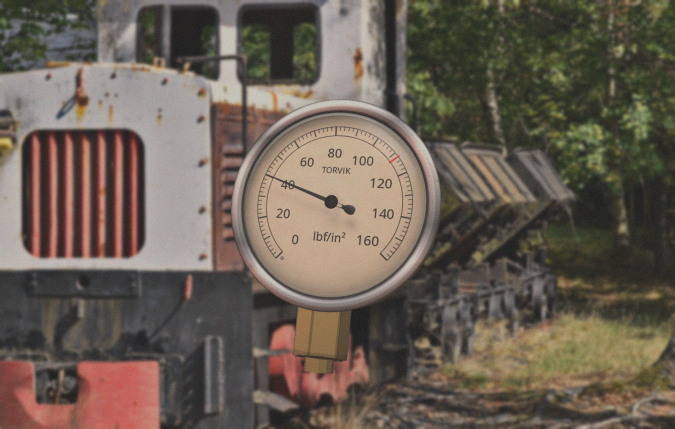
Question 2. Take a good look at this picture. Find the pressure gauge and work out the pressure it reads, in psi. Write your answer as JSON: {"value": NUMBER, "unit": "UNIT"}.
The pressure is {"value": 40, "unit": "psi"}
